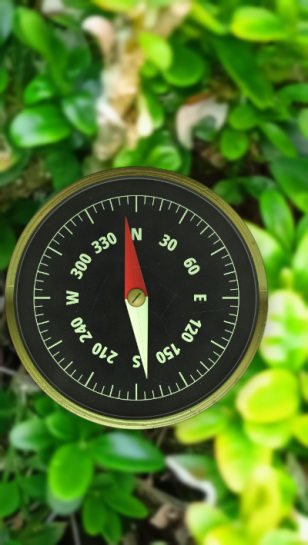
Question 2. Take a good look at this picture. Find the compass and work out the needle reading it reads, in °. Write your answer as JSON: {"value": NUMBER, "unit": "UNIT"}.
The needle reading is {"value": 352.5, "unit": "°"}
